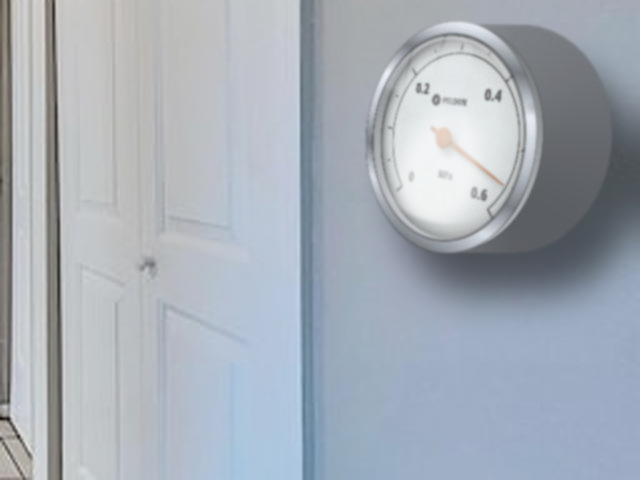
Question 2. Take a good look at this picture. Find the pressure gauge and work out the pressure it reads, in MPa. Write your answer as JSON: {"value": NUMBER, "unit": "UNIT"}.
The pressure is {"value": 0.55, "unit": "MPa"}
